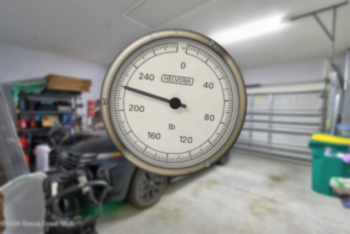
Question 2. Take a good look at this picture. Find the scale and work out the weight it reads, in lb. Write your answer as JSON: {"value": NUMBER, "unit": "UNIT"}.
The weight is {"value": 220, "unit": "lb"}
